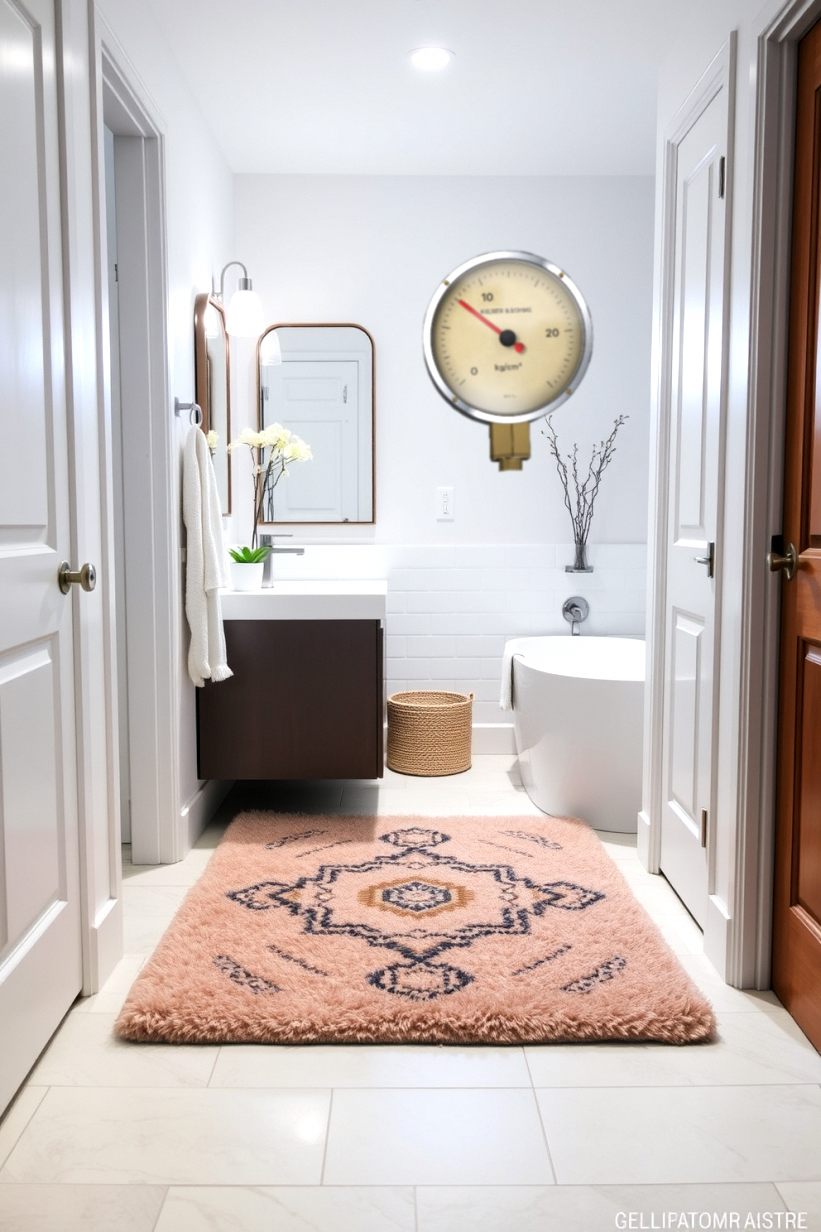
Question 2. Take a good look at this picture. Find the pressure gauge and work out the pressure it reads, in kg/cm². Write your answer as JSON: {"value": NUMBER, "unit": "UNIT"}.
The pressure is {"value": 7.5, "unit": "kg/cm²"}
